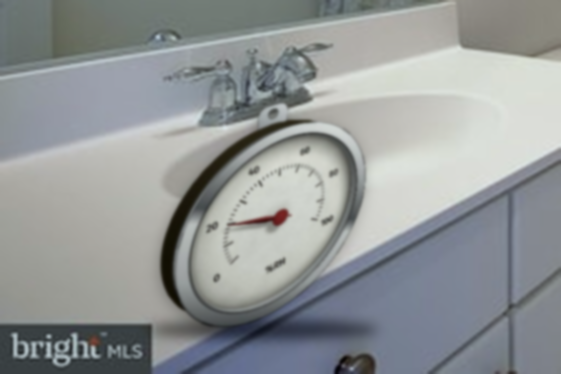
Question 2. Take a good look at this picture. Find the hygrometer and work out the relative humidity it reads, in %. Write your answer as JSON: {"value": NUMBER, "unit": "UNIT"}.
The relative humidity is {"value": 20, "unit": "%"}
